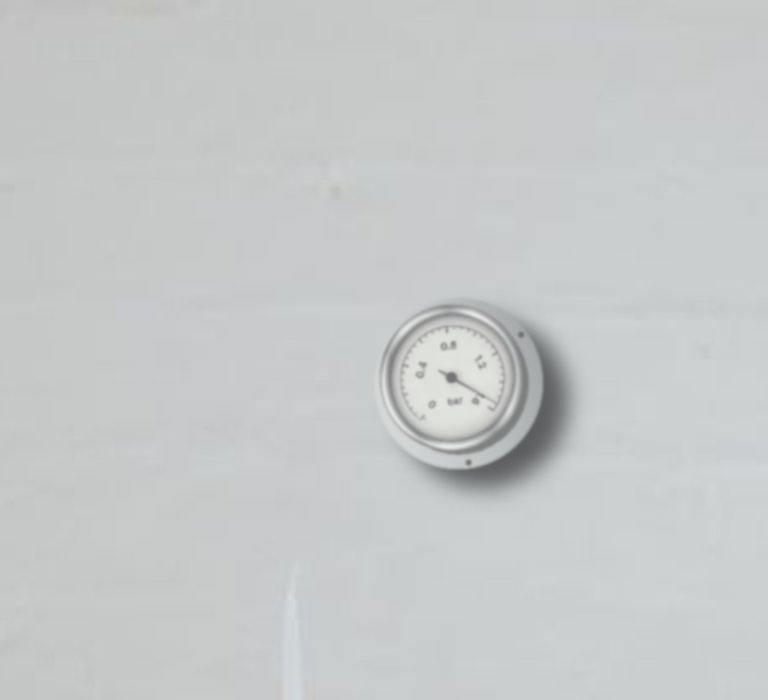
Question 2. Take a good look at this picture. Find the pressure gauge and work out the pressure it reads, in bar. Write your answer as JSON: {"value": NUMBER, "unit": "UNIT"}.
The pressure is {"value": 1.55, "unit": "bar"}
